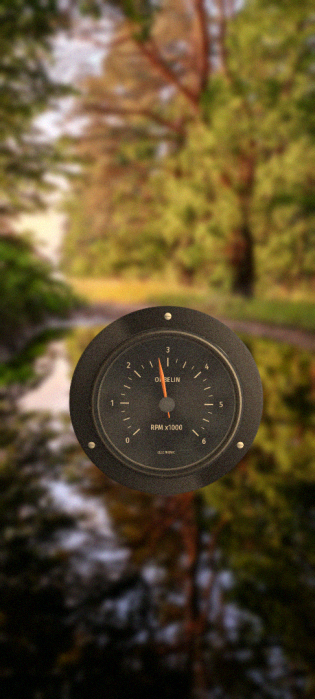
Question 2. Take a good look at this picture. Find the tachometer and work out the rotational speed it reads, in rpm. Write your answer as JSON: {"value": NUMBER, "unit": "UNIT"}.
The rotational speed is {"value": 2750, "unit": "rpm"}
